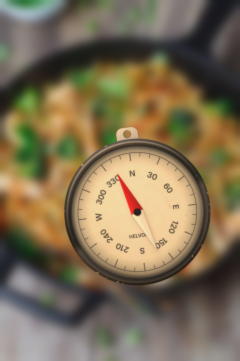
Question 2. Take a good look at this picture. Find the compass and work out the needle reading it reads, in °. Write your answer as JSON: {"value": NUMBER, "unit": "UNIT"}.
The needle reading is {"value": 340, "unit": "°"}
